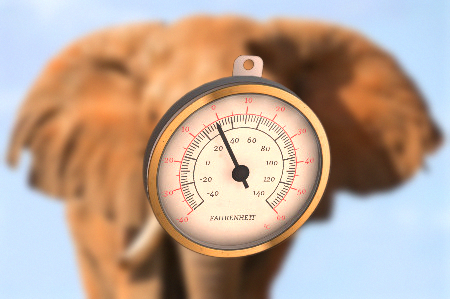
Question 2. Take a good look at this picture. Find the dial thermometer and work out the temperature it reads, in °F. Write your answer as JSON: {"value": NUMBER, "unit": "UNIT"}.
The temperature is {"value": 30, "unit": "°F"}
